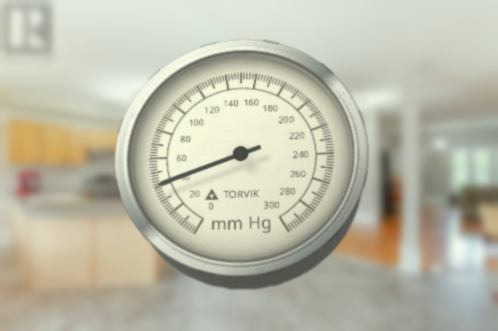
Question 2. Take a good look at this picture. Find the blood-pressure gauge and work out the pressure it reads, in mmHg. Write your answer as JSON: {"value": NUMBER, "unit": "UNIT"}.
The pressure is {"value": 40, "unit": "mmHg"}
